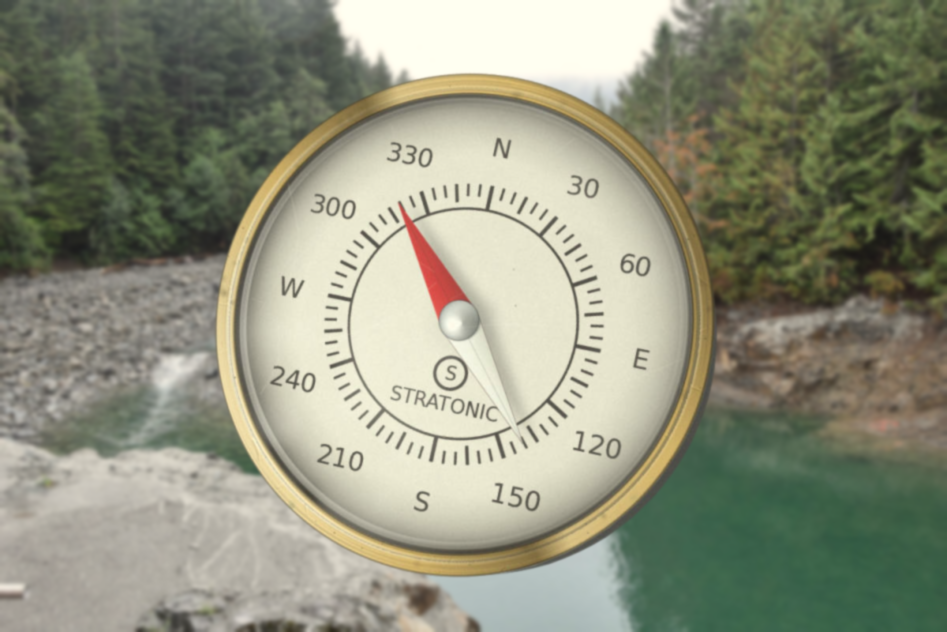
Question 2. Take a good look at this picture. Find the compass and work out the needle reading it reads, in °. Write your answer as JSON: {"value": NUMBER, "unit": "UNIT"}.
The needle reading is {"value": 320, "unit": "°"}
